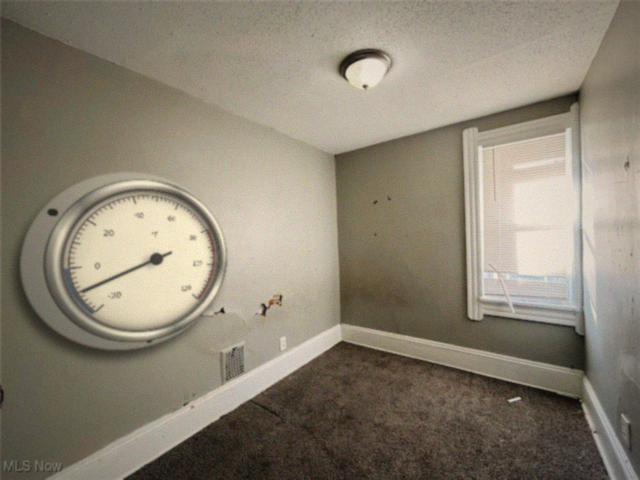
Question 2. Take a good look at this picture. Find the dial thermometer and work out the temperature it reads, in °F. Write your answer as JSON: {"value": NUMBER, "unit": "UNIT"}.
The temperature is {"value": -10, "unit": "°F"}
